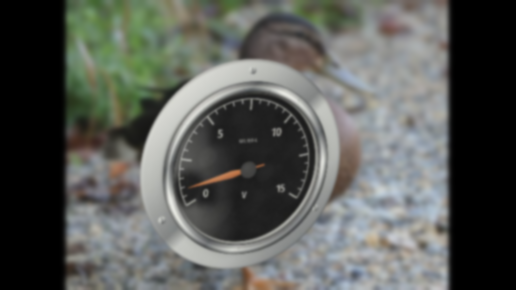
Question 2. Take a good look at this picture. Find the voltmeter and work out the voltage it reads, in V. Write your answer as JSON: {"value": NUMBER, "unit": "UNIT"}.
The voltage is {"value": 1, "unit": "V"}
